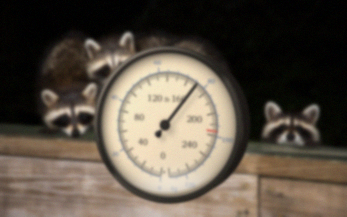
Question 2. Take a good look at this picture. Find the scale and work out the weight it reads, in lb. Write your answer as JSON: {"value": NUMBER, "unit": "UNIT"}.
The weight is {"value": 170, "unit": "lb"}
